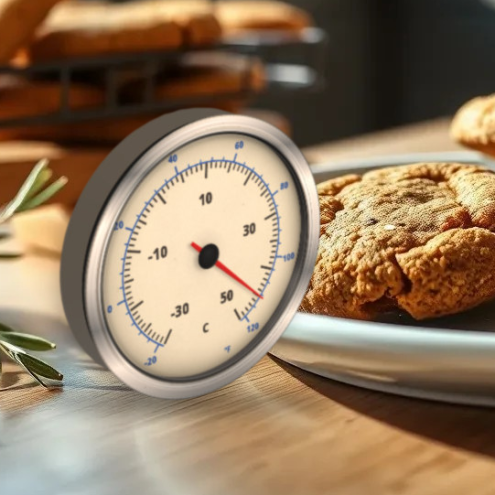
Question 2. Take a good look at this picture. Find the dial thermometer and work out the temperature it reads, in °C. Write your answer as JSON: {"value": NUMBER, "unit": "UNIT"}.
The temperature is {"value": 45, "unit": "°C"}
